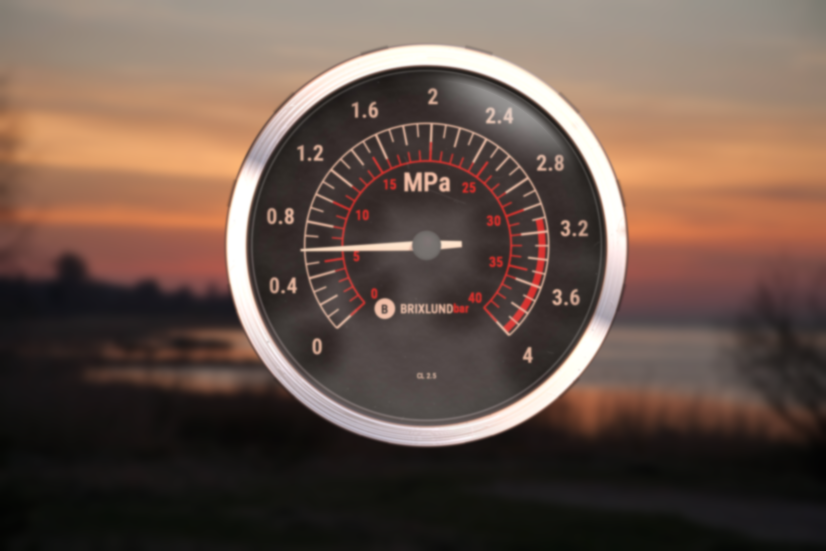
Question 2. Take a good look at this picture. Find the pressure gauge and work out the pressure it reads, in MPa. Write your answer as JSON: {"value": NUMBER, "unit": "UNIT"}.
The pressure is {"value": 0.6, "unit": "MPa"}
